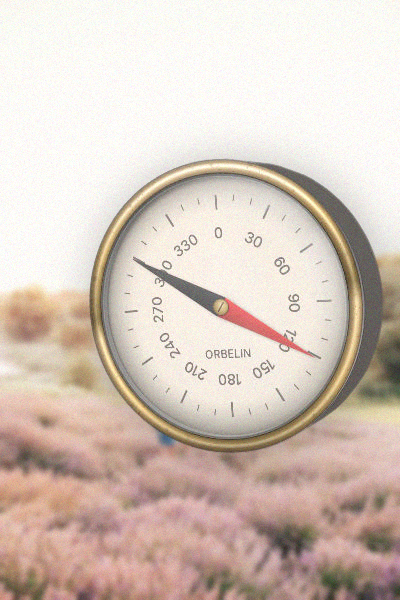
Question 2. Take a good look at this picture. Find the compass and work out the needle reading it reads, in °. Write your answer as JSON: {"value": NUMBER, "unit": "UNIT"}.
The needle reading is {"value": 120, "unit": "°"}
